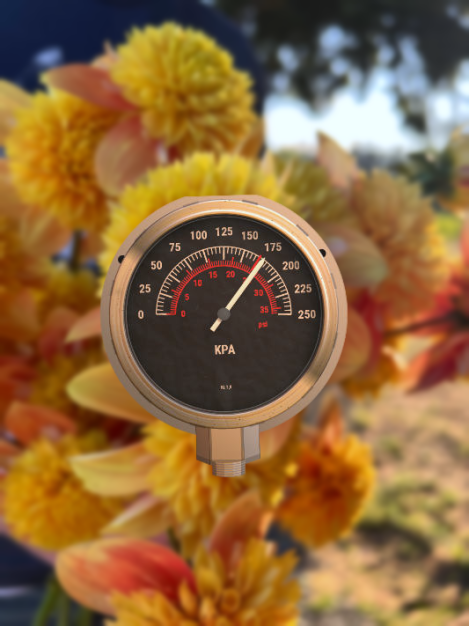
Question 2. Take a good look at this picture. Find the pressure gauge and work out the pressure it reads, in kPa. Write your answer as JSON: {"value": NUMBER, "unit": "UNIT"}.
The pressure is {"value": 175, "unit": "kPa"}
